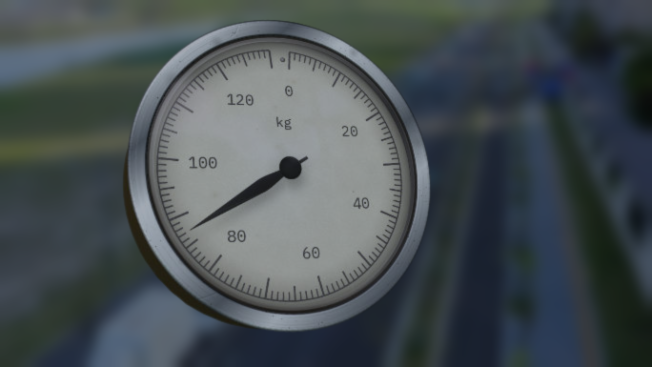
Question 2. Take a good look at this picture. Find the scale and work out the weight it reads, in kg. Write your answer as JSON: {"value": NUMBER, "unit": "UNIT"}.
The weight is {"value": 87, "unit": "kg"}
